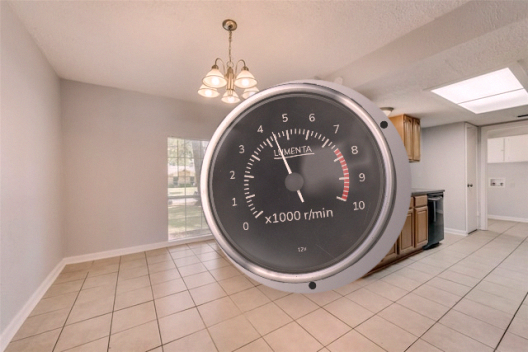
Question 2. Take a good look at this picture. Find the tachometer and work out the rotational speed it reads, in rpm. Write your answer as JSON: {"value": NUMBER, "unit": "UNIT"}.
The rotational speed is {"value": 4400, "unit": "rpm"}
